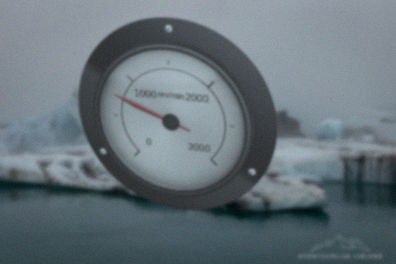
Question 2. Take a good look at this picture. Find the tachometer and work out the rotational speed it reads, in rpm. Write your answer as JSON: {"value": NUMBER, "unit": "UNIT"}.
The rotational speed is {"value": 750, "unit": "rpm"}
